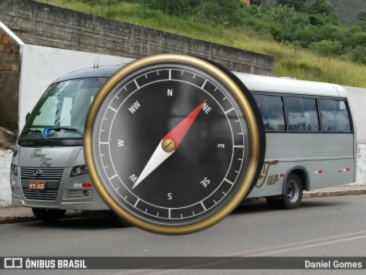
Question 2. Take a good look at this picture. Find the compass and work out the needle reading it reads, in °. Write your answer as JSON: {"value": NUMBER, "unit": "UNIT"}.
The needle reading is {"value": 40, "unit": "°"}
